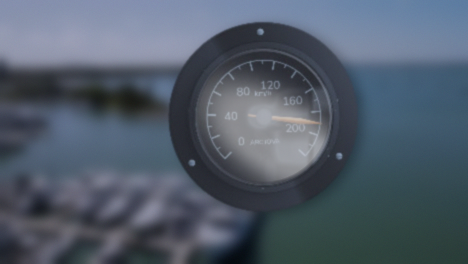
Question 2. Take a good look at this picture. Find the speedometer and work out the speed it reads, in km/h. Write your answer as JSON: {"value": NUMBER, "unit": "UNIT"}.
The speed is {"value": 190, "unit": "km/h"}
